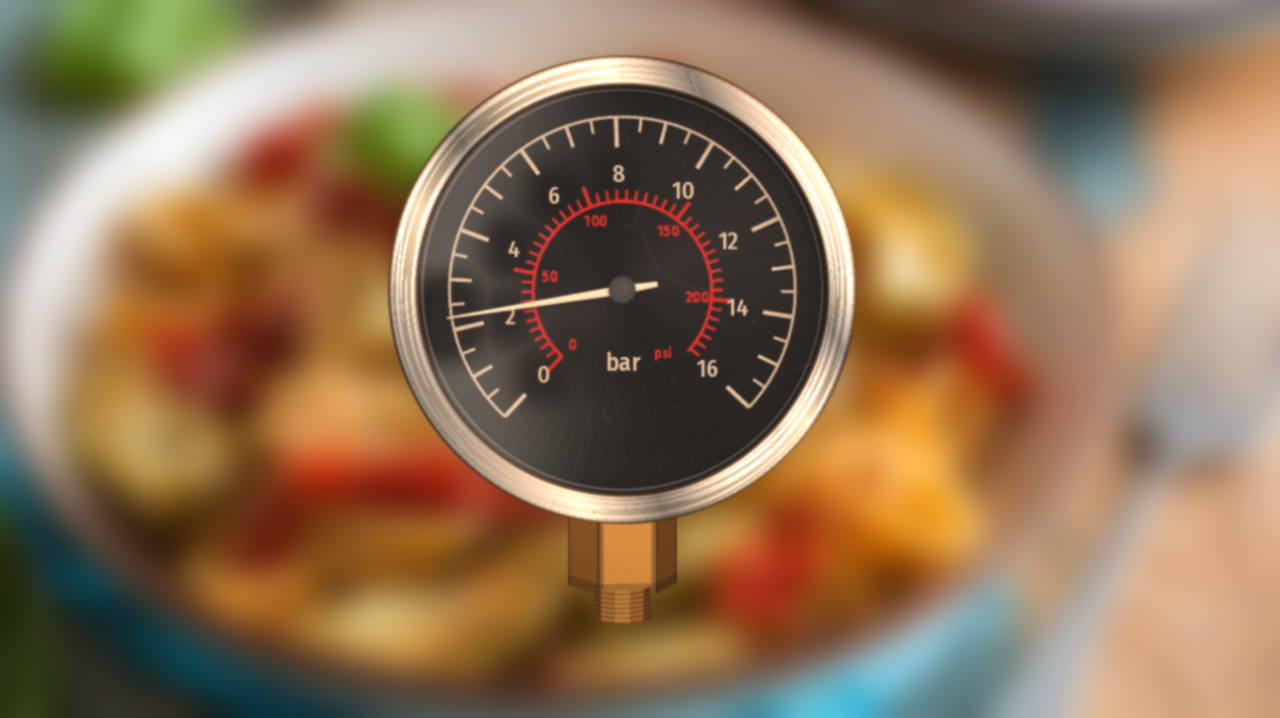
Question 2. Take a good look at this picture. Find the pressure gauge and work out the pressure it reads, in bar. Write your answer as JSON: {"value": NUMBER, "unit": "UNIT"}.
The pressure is {"value": 2.25, "unit": "bar"}
